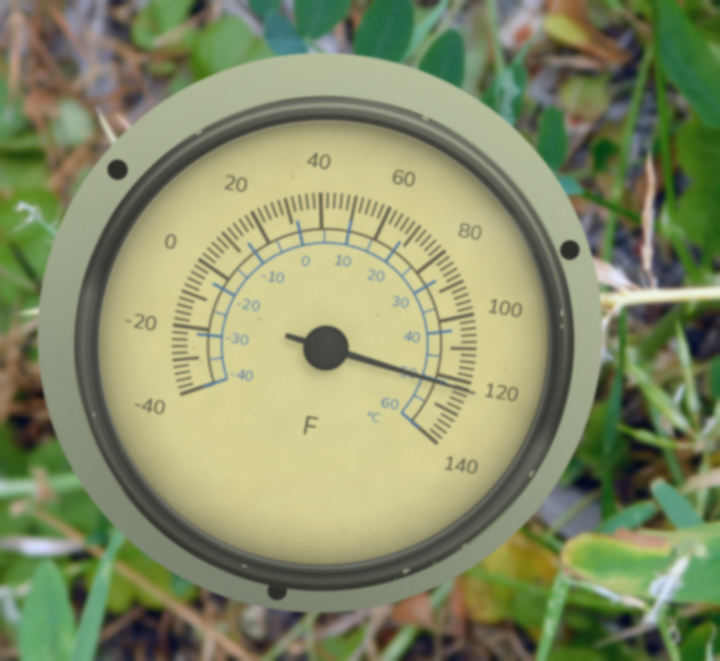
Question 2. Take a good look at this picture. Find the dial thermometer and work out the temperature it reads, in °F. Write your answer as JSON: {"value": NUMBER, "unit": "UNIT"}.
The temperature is {"value": 122, "unit": "°F"}
